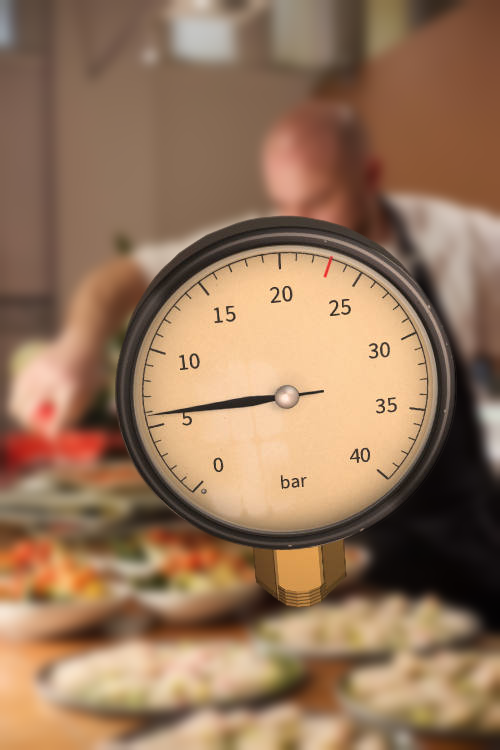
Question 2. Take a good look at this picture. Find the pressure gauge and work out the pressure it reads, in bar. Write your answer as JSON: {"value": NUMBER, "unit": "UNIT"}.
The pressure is {"value": 6, "unit": "bar"}
